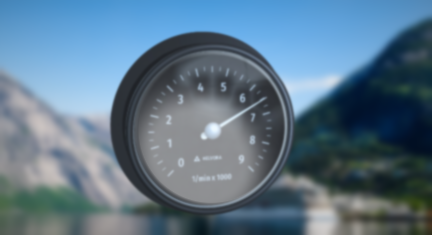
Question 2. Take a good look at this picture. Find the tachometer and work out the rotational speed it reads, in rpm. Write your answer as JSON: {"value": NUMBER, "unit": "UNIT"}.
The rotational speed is {"value": 6500, "unit": "rpm"}
